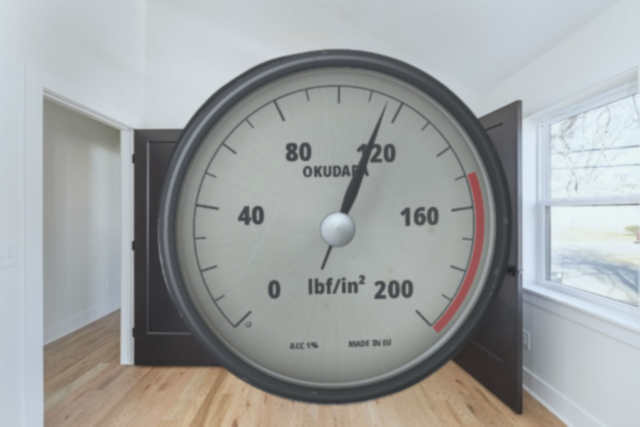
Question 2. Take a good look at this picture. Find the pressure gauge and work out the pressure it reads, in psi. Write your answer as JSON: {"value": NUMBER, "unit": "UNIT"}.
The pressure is {"value": 115, "unit": "psi"}
